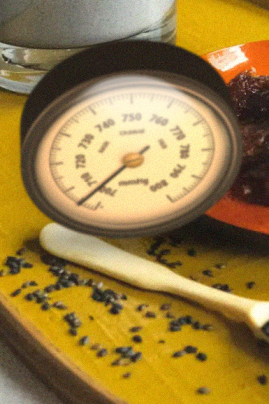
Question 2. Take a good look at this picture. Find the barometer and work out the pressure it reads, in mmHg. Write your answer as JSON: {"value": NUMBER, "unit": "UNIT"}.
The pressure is {"value": 705, "unit": "mmHg"}
